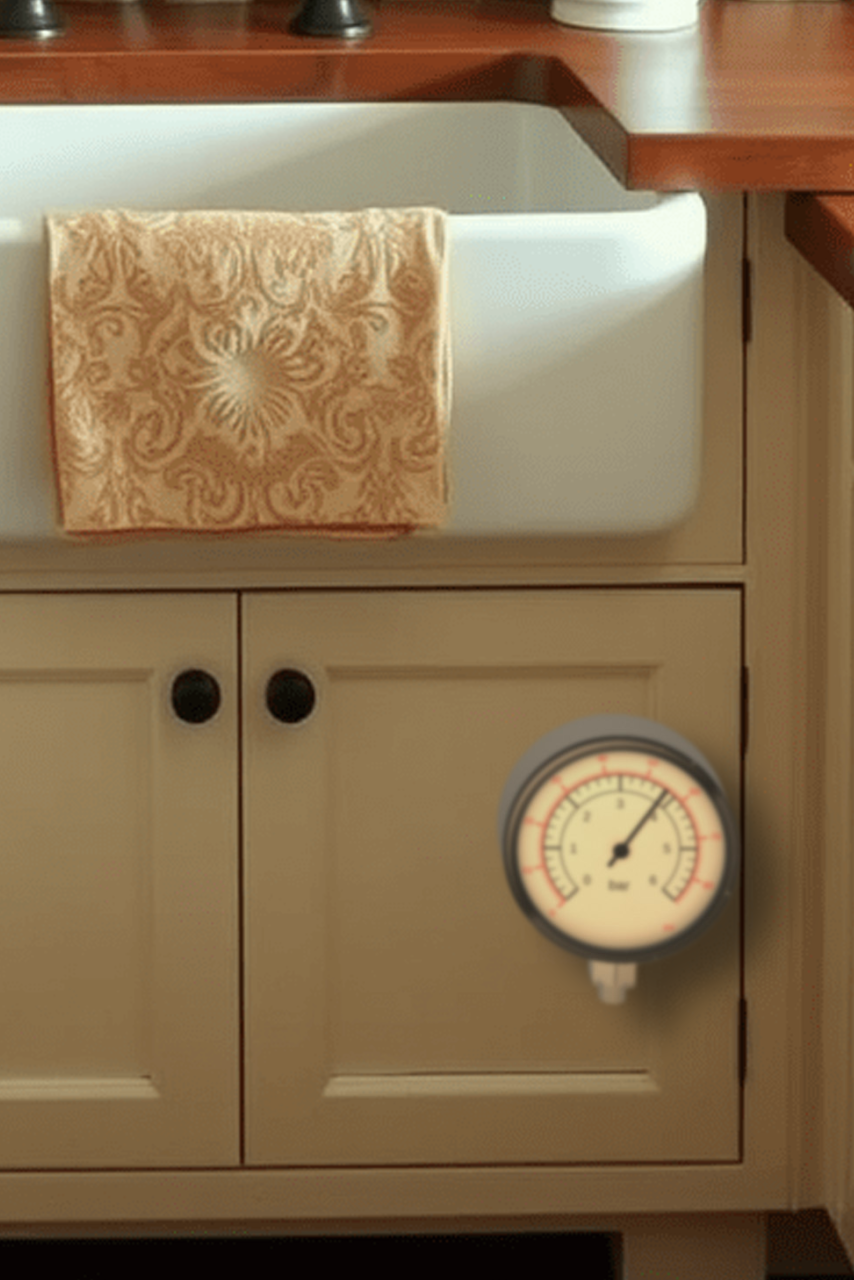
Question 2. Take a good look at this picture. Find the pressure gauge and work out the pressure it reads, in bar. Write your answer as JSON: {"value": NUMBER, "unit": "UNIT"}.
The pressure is {"value": 3.8, "unit": "bar"}
